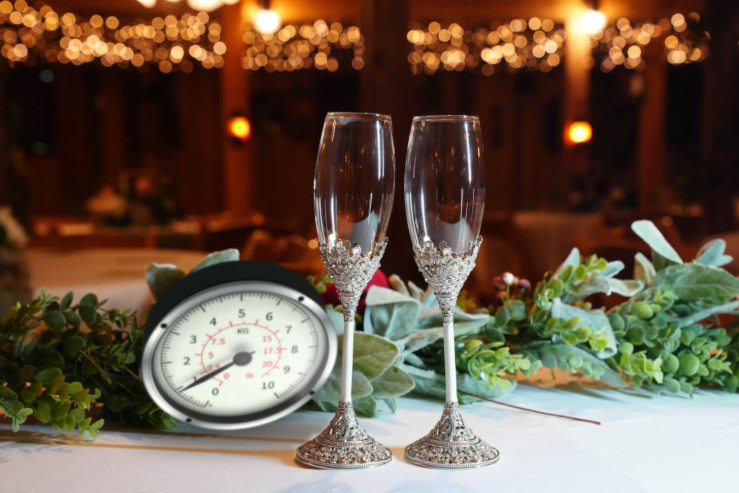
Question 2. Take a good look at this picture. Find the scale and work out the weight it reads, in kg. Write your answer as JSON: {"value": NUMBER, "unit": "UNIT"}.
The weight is {"value": 1, "unit": "kg"}
